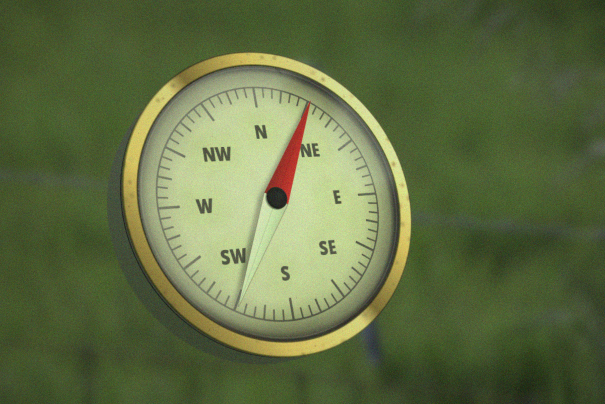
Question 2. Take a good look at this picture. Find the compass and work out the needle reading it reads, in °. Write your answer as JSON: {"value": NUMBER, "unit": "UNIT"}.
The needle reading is {"value": 30, "unit": "°"}
